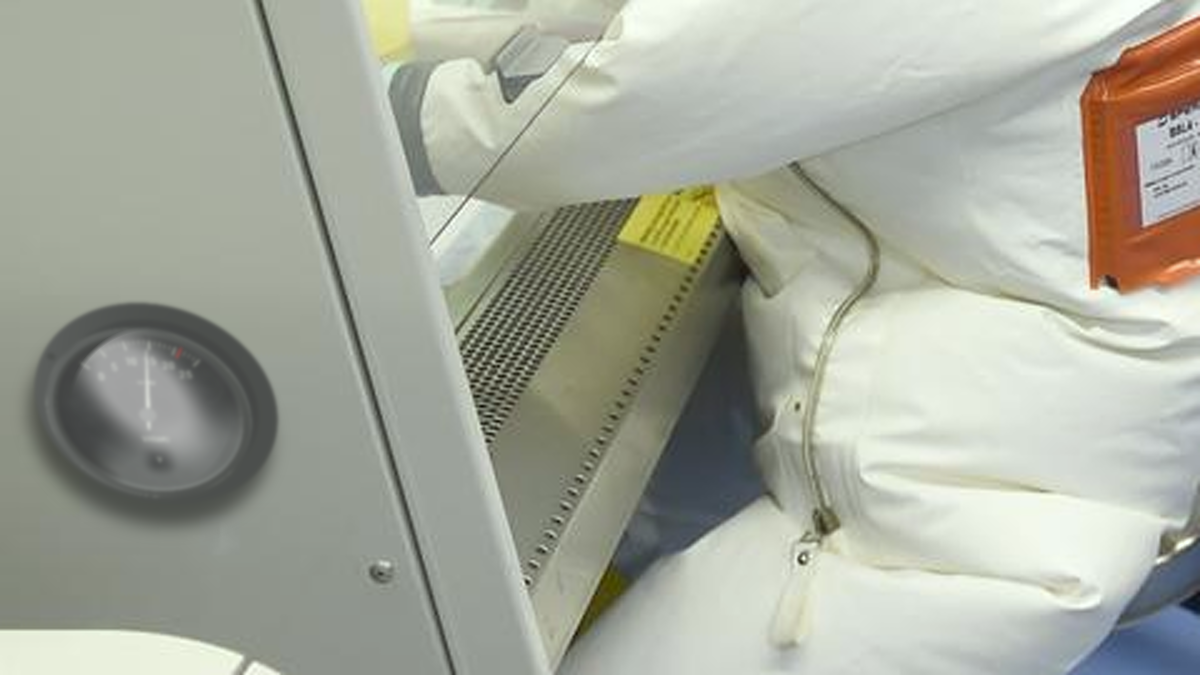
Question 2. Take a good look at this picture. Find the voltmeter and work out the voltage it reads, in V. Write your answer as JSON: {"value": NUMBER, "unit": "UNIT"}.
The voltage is {"value": 15, "unit": "V"}
